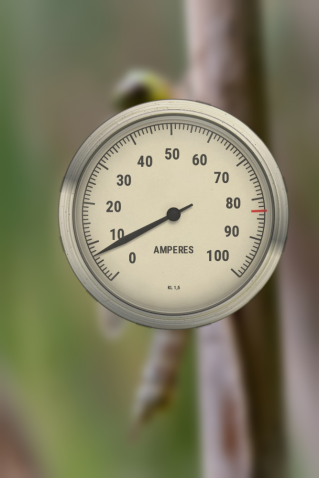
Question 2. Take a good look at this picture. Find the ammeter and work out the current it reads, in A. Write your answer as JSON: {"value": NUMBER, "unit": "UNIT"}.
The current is {"value": 7, "unit": "A"}
